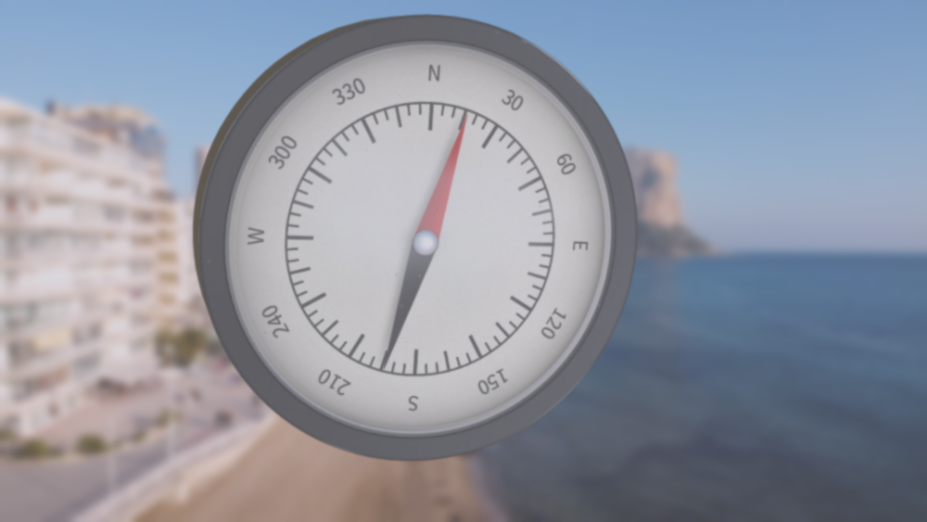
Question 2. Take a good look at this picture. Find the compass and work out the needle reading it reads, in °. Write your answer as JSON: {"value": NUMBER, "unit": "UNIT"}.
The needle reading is {"value": 15, "unit": "°"}
